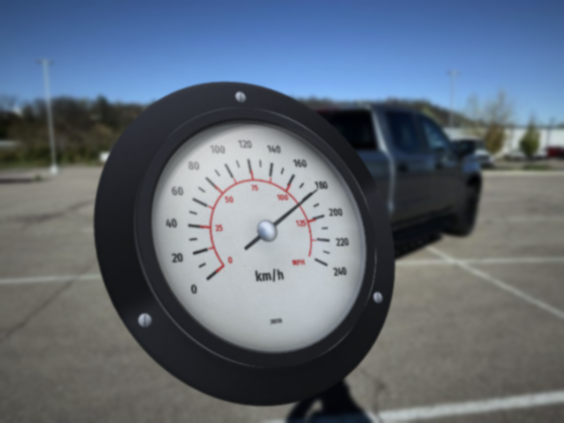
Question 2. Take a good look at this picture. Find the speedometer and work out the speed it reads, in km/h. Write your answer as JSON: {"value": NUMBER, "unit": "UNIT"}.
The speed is {"value": 180, "unit": "km/h"}
